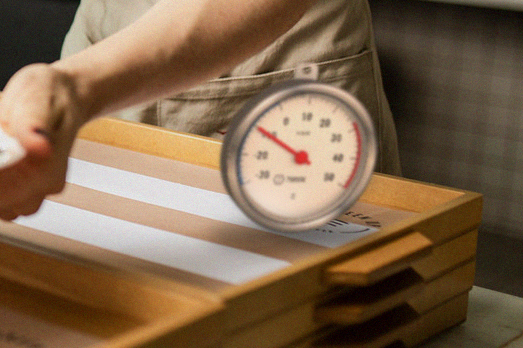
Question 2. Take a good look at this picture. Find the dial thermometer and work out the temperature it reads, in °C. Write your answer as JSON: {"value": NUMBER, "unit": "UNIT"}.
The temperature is {"value": -10, "unit": "°C"}
